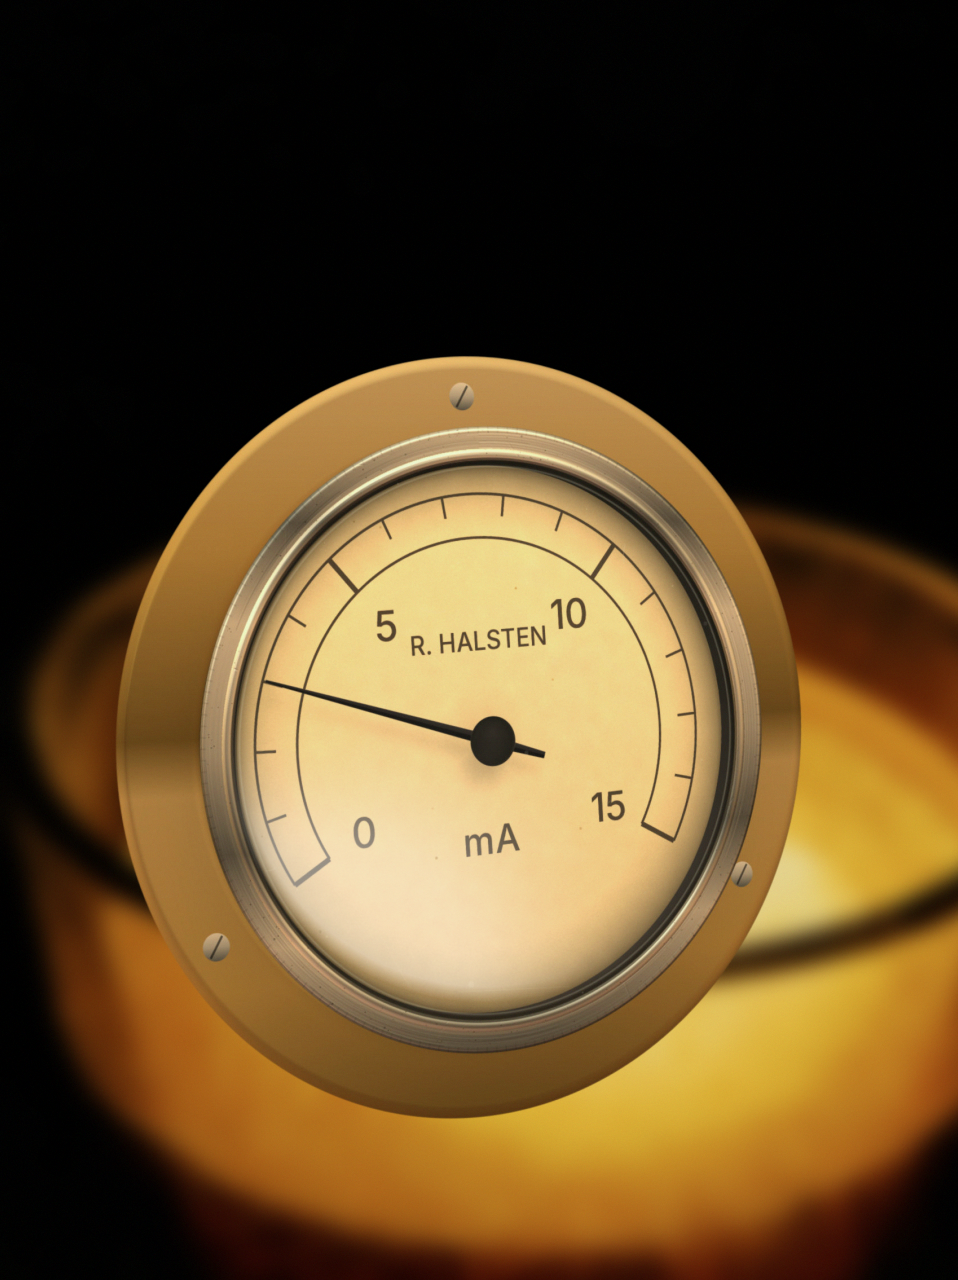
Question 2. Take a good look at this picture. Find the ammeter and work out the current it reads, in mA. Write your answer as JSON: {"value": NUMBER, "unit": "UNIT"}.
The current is {"value": 3, "unit": "mA"}
